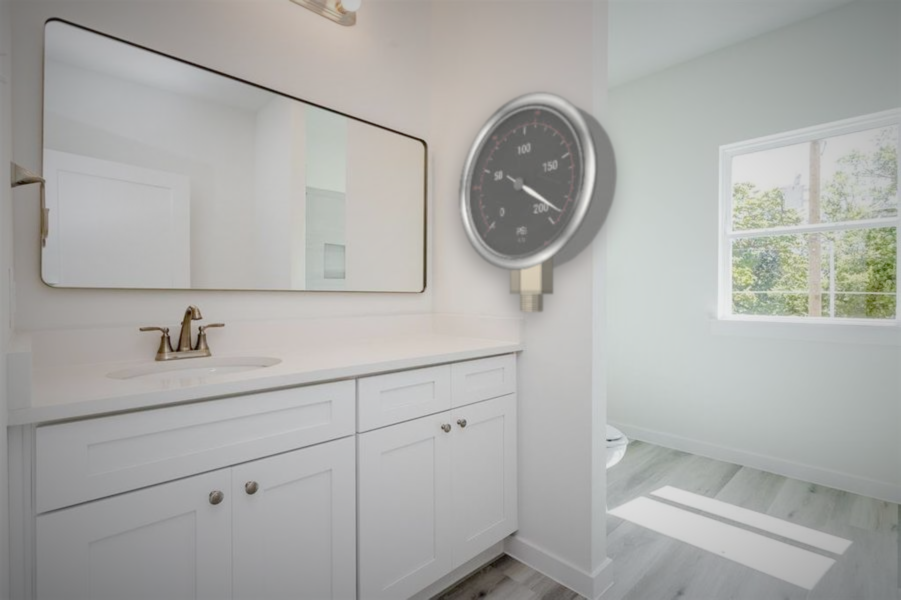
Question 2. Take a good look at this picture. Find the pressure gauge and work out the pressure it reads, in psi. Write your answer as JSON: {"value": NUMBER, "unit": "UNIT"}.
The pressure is {"value": 190, "unit": "psi"}
